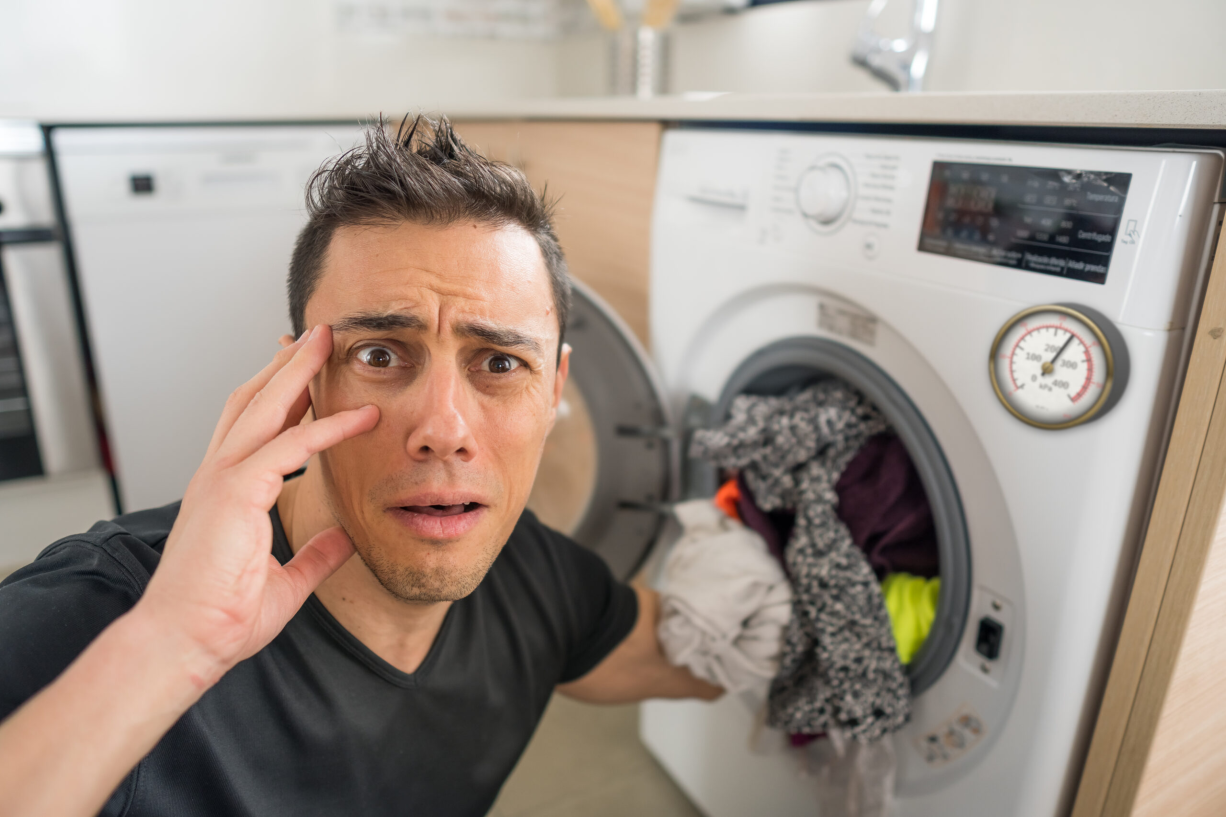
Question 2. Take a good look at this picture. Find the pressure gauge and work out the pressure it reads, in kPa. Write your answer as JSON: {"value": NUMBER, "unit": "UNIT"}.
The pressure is {"value": 240, "unit": "kPa"}
